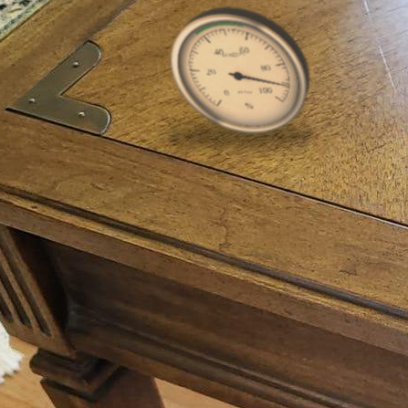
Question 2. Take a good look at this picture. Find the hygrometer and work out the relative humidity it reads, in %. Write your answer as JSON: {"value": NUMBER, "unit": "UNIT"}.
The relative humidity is {"value": 90, "unit": "%"}
